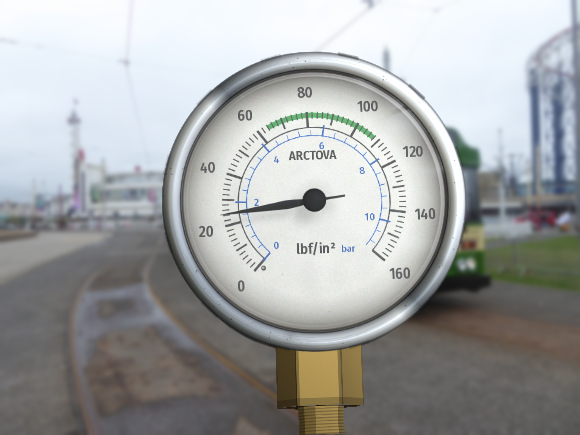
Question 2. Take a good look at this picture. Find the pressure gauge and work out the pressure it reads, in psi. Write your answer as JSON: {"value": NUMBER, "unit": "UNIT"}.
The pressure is {"value": 24, "unit": "psi"}
